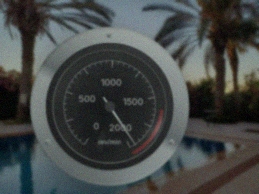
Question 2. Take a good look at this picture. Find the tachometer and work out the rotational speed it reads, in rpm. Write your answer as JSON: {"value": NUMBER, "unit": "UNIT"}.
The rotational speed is {"value": 1950, "unit": "rpm"}
